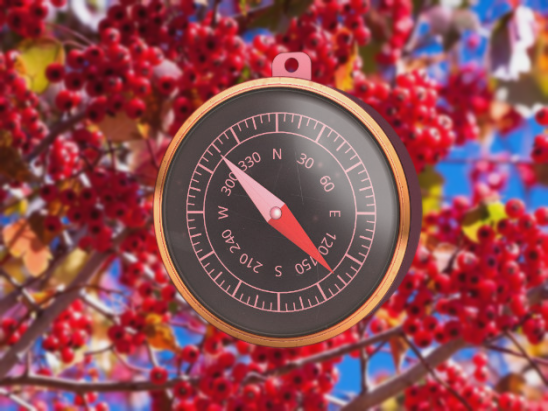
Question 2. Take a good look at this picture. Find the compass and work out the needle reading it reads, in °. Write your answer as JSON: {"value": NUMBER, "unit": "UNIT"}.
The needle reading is {"value": 135, "unit": "°"}
